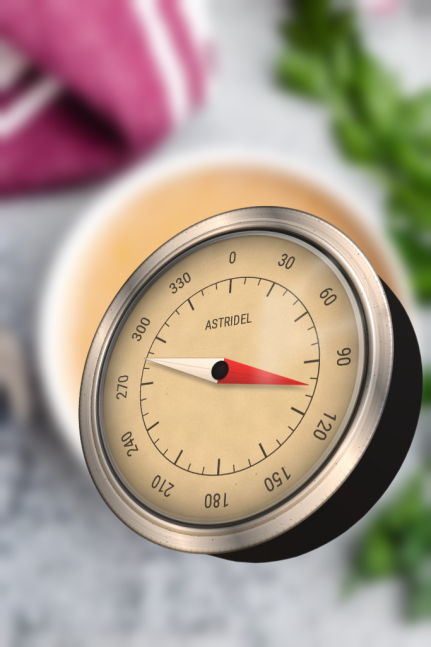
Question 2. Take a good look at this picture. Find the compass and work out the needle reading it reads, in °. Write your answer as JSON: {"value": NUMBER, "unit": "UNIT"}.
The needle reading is {"value": 105, "unit": "°"}
